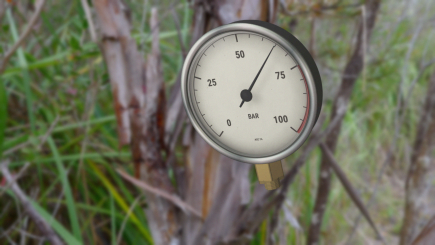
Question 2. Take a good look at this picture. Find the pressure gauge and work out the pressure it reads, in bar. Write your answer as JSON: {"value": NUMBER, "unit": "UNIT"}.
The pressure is {"value": 65, "unit": "bar"}
